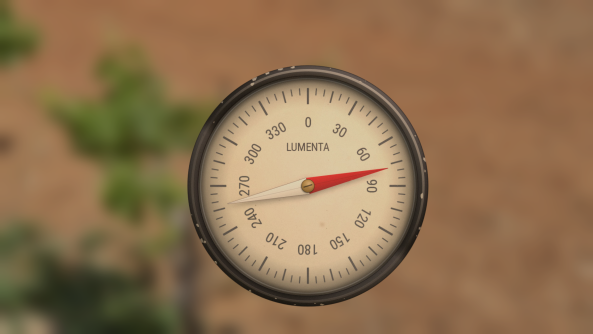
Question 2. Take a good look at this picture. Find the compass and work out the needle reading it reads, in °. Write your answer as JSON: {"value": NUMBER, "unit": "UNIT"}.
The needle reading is {"value": 77.5, "unit": "°"}
